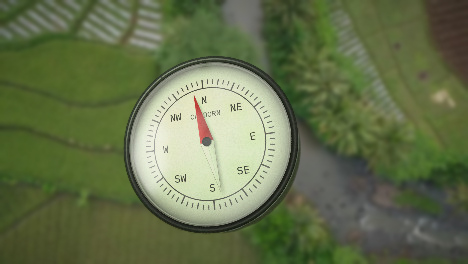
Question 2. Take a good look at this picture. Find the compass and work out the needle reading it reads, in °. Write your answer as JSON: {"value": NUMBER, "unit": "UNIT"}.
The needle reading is {"value": 350, "unit": "°"}
